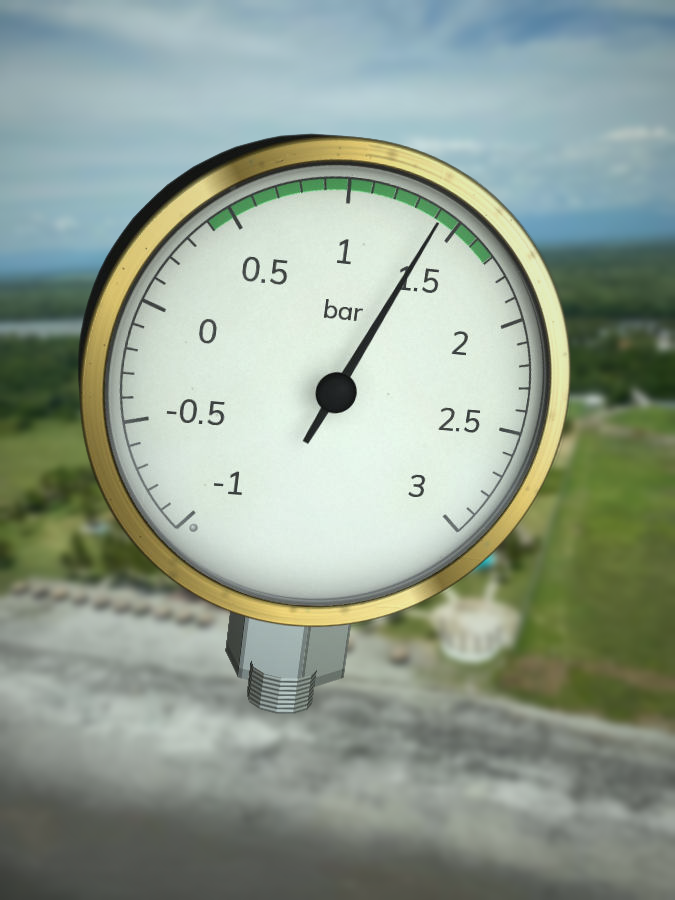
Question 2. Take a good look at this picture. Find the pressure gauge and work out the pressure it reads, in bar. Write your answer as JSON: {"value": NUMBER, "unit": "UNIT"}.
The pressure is {"value": 1.4, "unit": "bar"}
